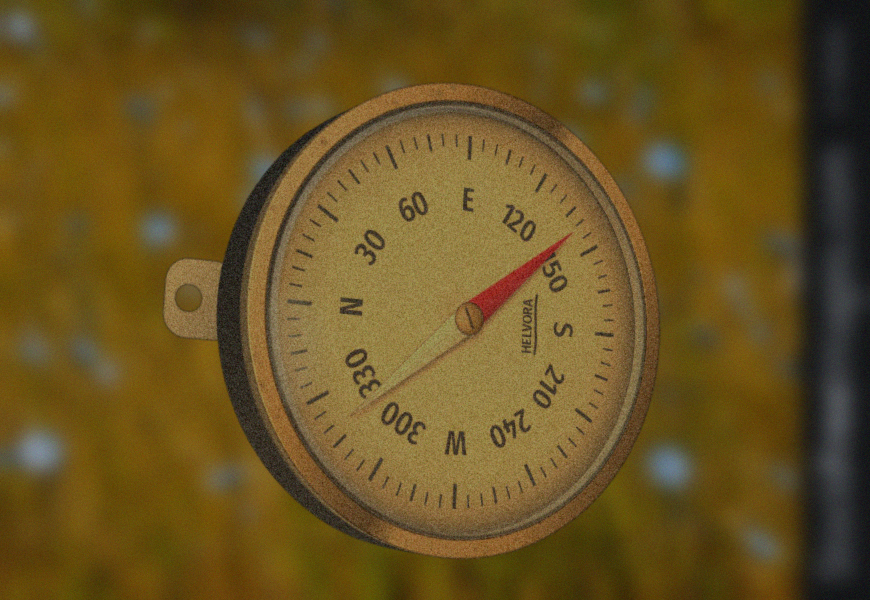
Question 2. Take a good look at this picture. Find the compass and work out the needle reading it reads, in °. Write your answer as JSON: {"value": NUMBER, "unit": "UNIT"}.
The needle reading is {"value": 140, "unit": "°"}
